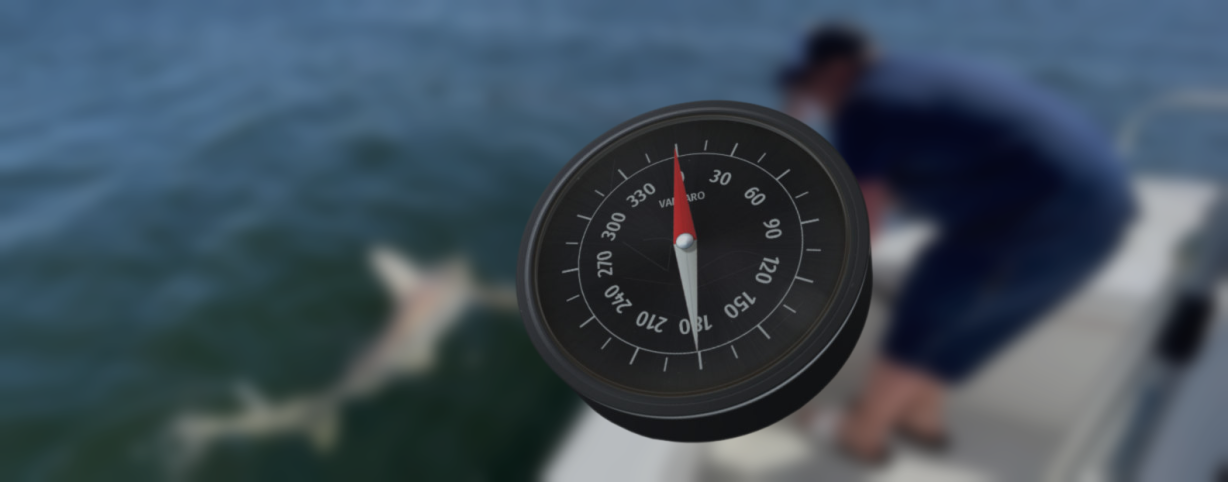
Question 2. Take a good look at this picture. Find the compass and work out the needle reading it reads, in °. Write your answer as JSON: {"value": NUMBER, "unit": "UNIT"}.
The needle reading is {"value": 0, "unit": "°"}
